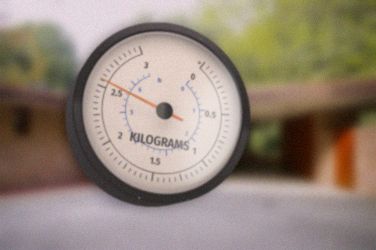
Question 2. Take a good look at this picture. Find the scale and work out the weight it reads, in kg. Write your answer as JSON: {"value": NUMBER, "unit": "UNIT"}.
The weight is {"value": 2.55, "unit": "kg"}
